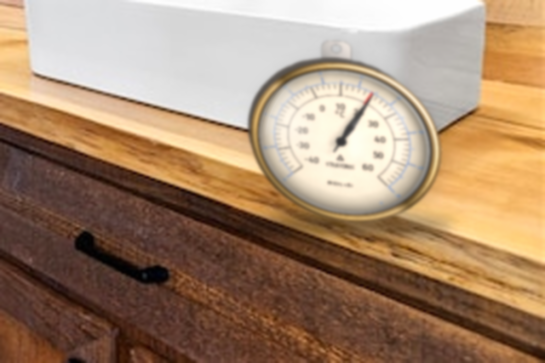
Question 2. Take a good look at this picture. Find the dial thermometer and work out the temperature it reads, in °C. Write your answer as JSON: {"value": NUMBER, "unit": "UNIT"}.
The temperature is {"value": 20, "unit": "°C"}
